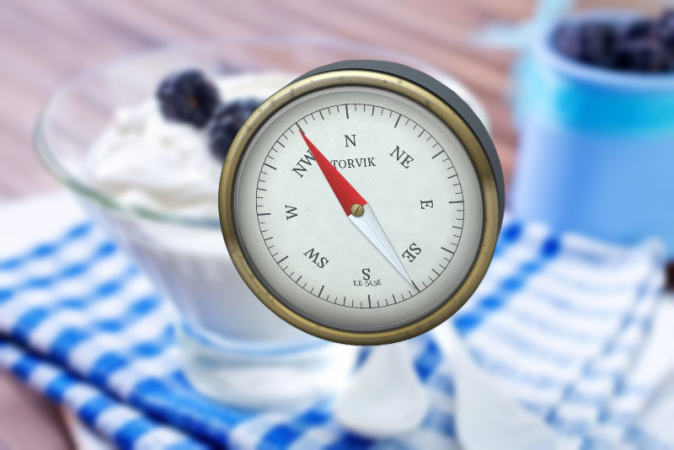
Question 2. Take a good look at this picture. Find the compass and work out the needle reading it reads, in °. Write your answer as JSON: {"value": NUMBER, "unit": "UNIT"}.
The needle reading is {"value": 330, "unit": "°"}
